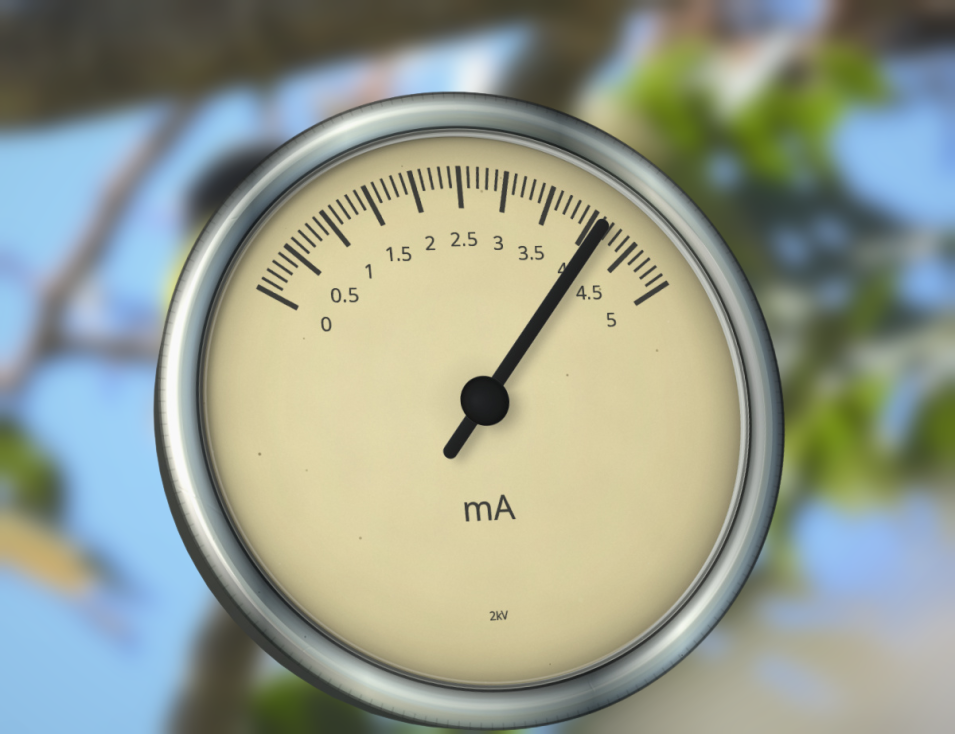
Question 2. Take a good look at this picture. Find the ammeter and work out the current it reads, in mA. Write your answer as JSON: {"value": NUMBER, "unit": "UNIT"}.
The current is {"value": 4.1, "unit": "mA"}
